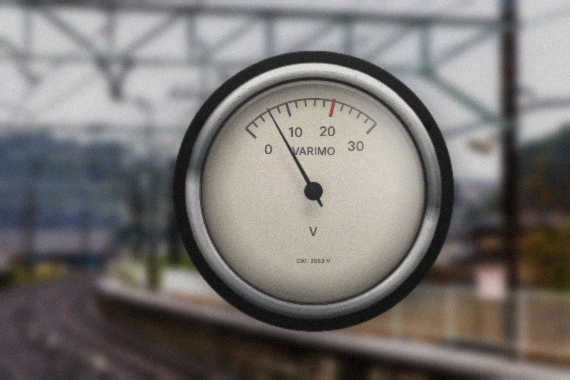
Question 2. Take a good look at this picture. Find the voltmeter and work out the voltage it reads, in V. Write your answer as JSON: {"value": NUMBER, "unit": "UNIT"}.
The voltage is {"value": 6, "unit": "V"}
